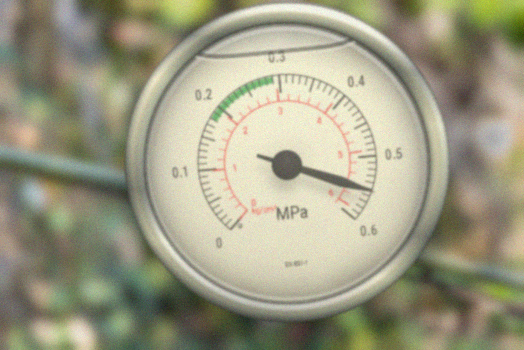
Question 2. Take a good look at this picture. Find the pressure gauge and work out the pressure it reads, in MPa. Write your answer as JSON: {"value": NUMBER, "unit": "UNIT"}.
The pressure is {"value": 0.55, "unit": "MPa"}
